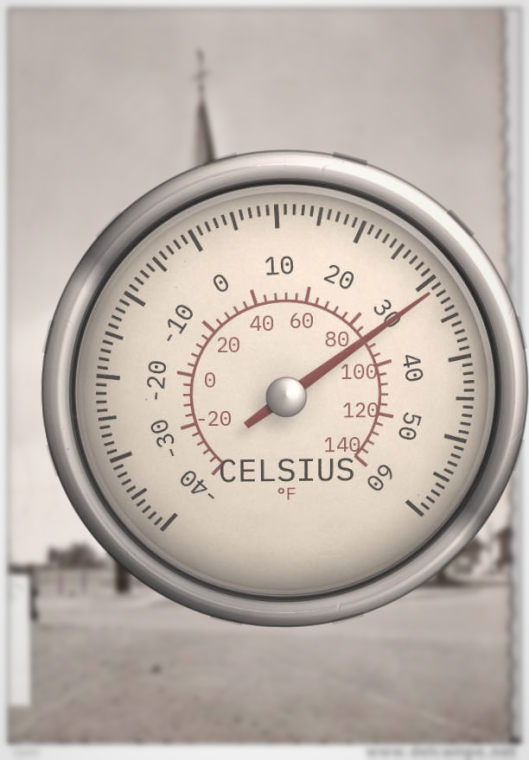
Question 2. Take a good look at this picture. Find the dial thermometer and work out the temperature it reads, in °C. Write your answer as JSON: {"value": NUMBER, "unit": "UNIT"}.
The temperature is {"value": 31, "unit": "°C"}
